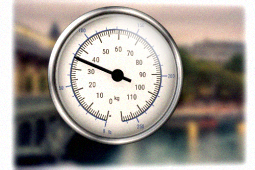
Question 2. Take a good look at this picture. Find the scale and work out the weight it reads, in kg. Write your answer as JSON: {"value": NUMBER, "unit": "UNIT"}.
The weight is {"value": 35, "unit": "kg"}
